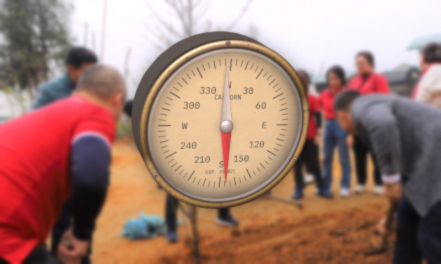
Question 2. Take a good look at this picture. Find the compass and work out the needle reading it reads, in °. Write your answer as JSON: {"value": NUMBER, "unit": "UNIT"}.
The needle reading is {"value": 175, "unit": "°"}
